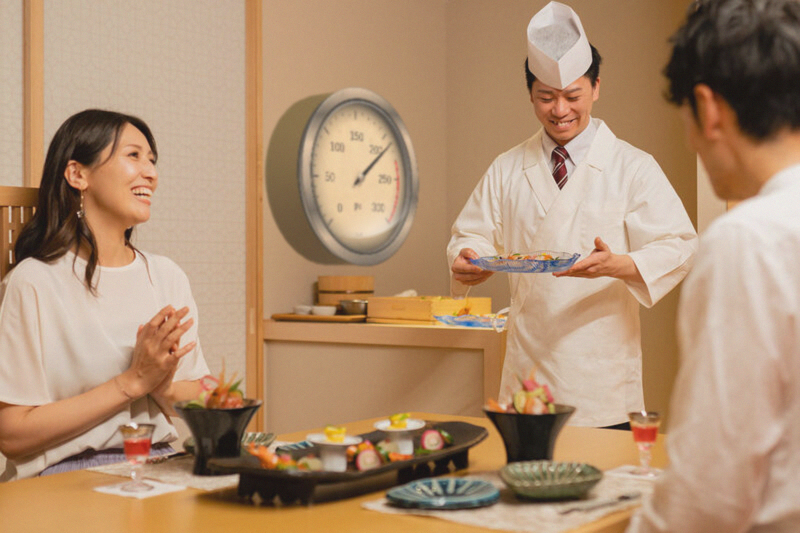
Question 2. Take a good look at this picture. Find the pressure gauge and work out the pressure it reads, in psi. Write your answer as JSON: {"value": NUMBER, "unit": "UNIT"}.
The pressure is {"value": 210, "unit": "psi"}
